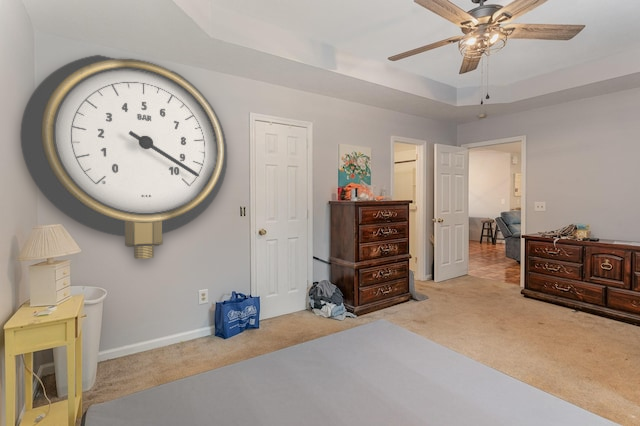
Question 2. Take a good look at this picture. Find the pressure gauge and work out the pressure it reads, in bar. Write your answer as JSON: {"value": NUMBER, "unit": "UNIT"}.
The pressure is {"value": 9.5, "unit": "bar"}
